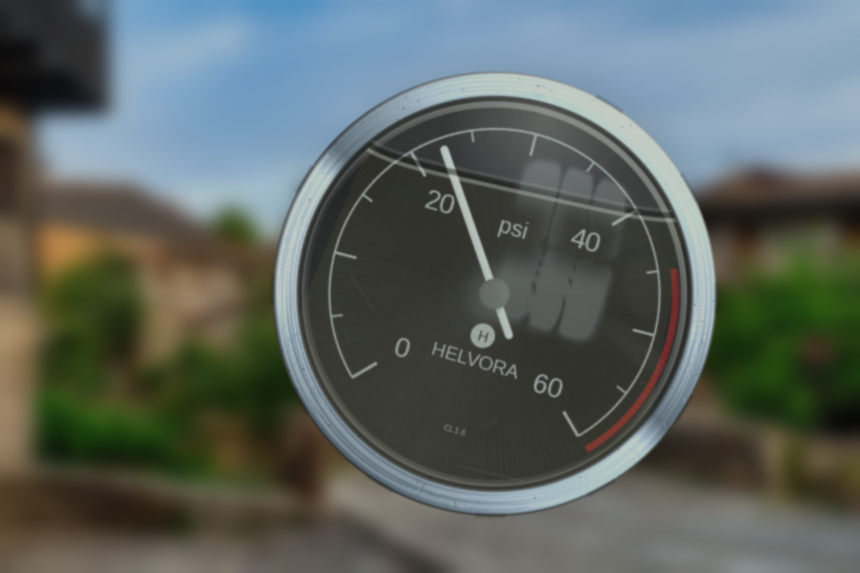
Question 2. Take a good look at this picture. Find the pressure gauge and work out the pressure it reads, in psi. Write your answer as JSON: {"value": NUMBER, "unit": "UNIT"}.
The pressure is {"value": 22.5, "unit": "psi"}
